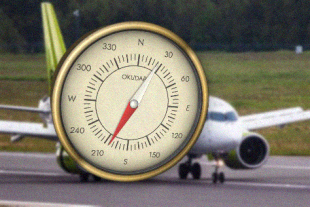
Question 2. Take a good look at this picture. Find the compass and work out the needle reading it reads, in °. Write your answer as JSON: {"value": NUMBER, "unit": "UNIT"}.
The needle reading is {"value": 205, "unit": "°"}
